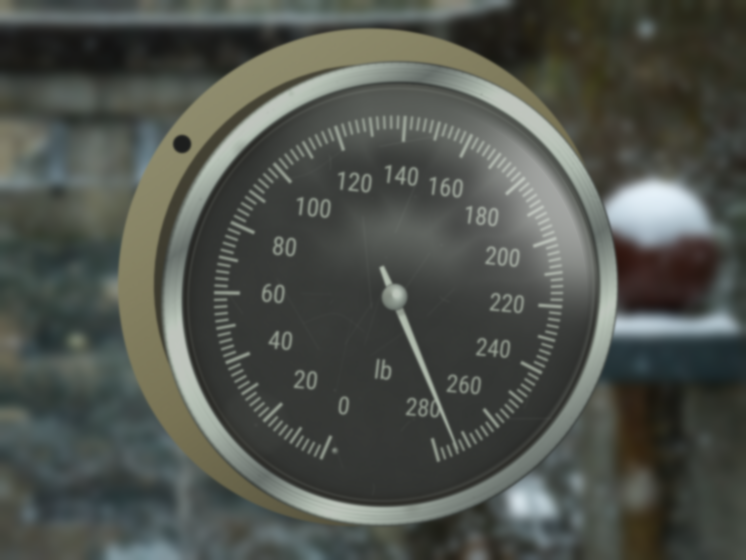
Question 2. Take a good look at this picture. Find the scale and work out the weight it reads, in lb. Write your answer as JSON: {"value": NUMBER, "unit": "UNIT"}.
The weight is {"value": 274, "unit": "lb"}
